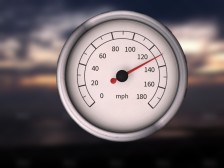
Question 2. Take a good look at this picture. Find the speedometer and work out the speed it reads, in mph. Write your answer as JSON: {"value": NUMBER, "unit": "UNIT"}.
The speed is {"value": 130, "unit": "mph"}
